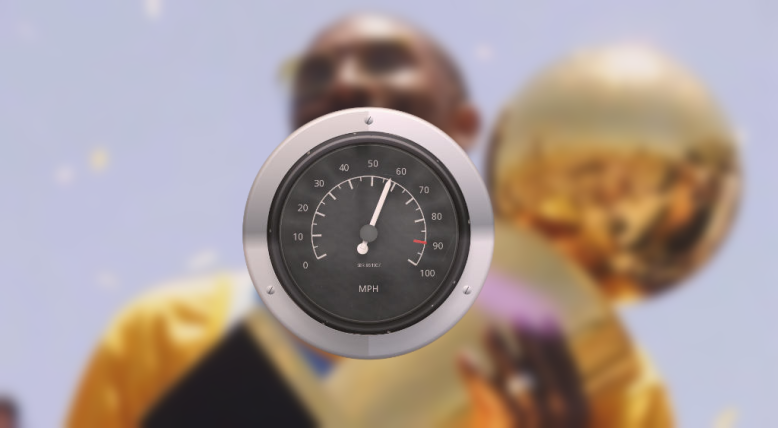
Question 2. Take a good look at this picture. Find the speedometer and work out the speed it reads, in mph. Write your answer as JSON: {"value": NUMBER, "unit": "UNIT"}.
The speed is {"value": 57.5, "unit": "mph"}
